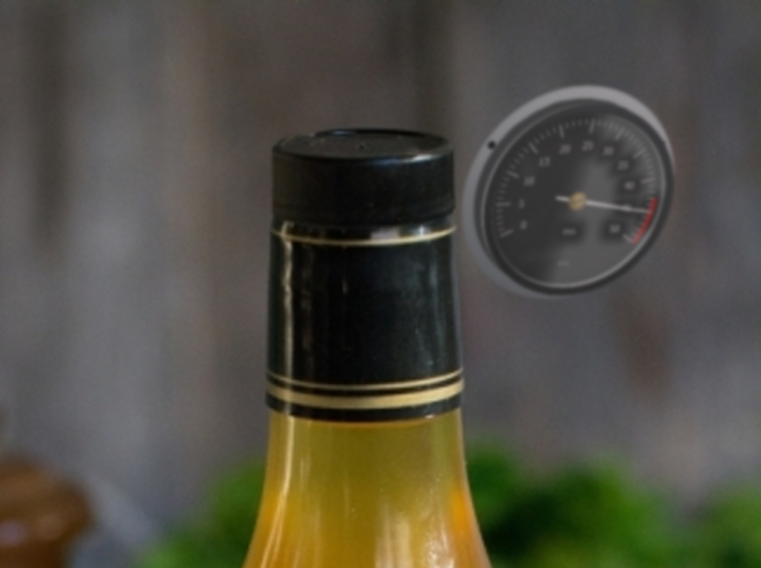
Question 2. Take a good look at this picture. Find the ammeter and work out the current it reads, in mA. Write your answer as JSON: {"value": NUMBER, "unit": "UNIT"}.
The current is {"value": 45, "unit": "mA"}
